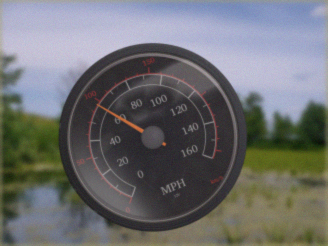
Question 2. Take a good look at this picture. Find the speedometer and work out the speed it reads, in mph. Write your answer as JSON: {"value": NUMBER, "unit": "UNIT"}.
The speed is {"value": 60, "unit": "mph"}
